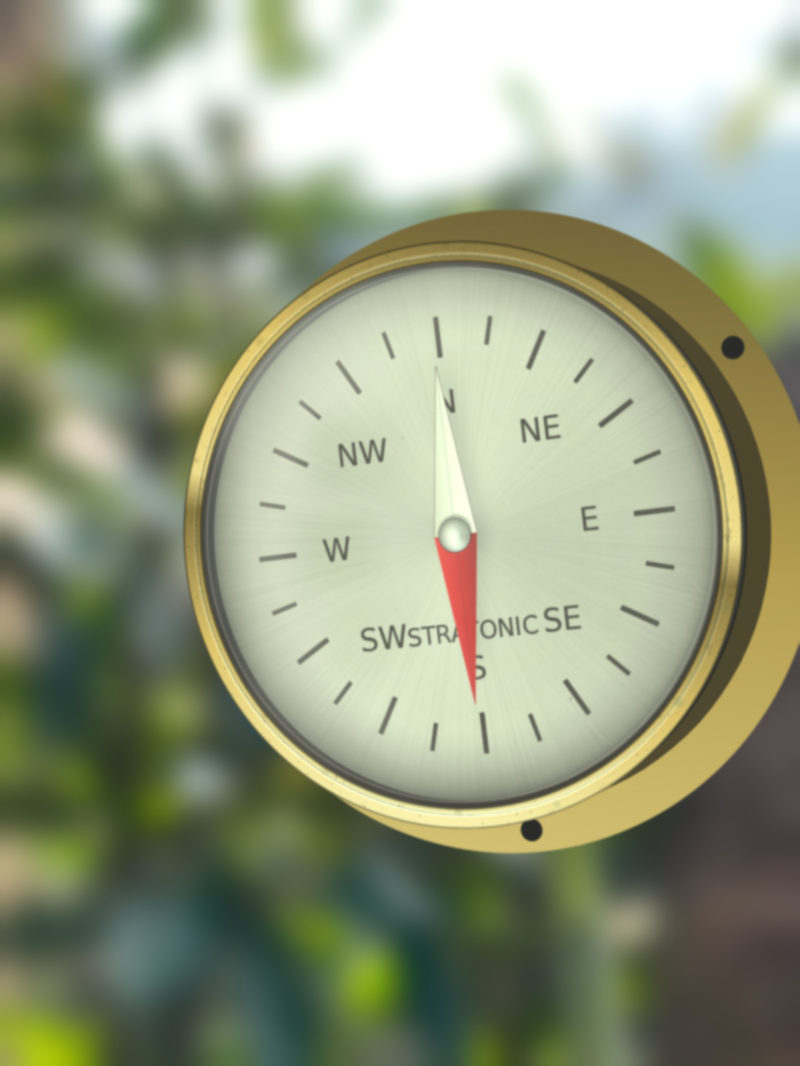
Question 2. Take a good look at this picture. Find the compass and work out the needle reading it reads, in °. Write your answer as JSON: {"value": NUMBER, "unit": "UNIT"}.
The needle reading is {"value": 180, "unit": "°"}
